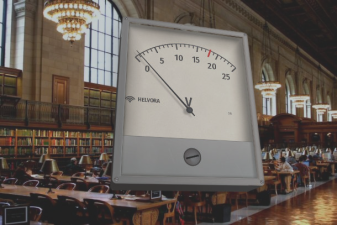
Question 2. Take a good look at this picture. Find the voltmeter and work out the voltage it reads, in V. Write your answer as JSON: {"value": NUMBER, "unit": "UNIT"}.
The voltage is {"value": 1, "unit": "V"}
